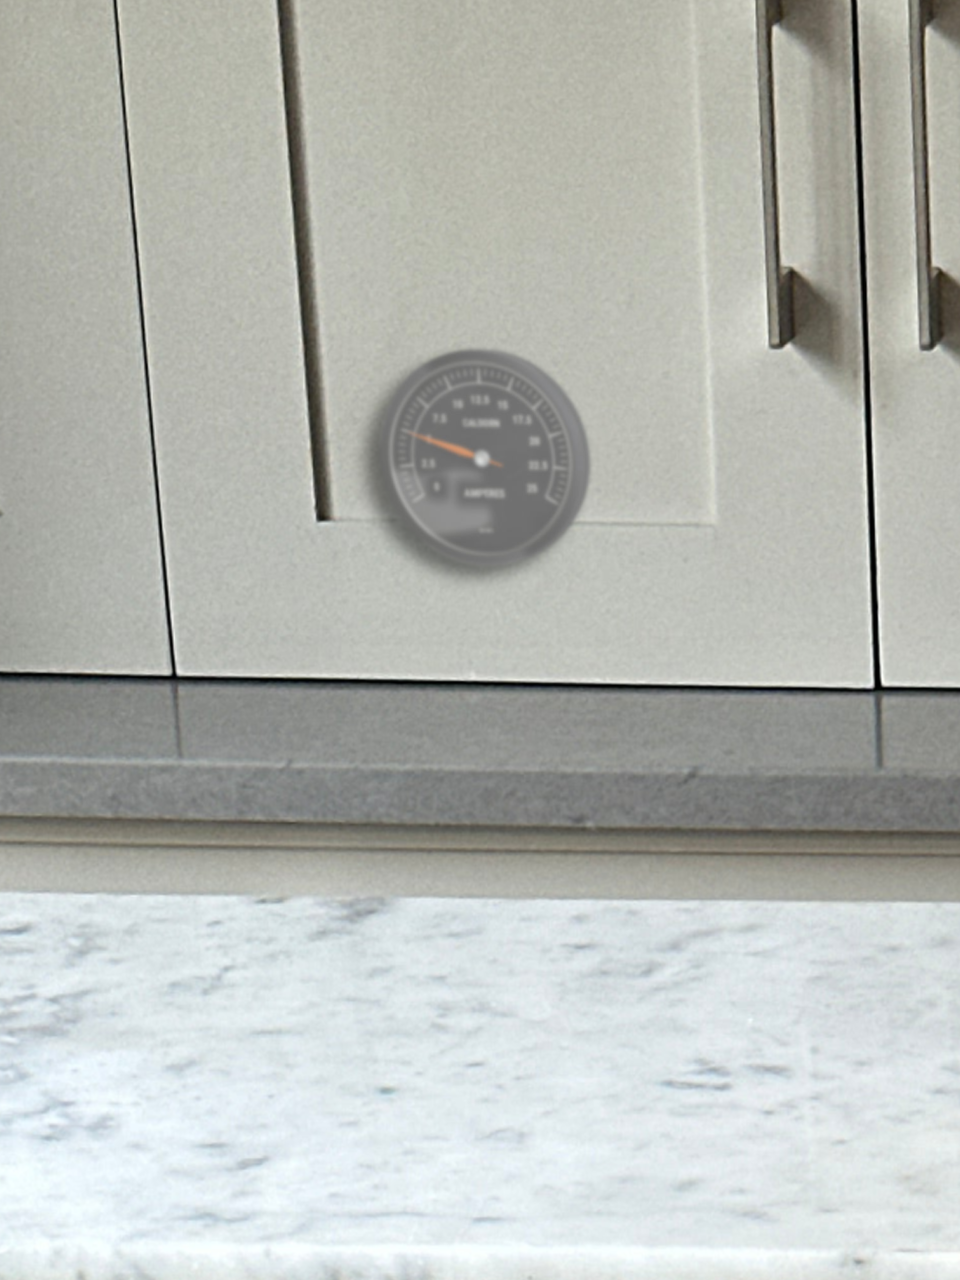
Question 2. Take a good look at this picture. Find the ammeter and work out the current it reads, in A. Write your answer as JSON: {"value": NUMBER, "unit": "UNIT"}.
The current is {"value": 5, "unit": "A"}
